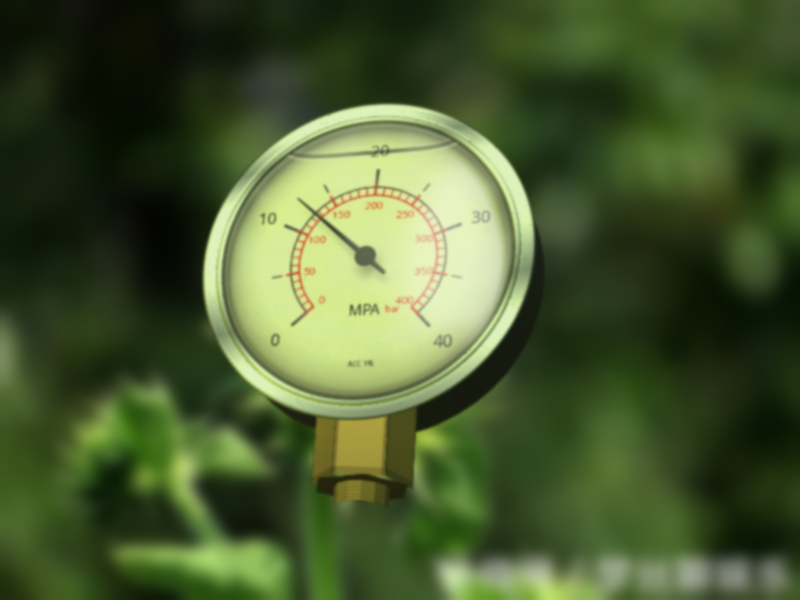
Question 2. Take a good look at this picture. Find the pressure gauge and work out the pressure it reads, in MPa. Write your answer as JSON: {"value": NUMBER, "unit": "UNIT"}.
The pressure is {"value": 12.5, "unit": "MPa"}
